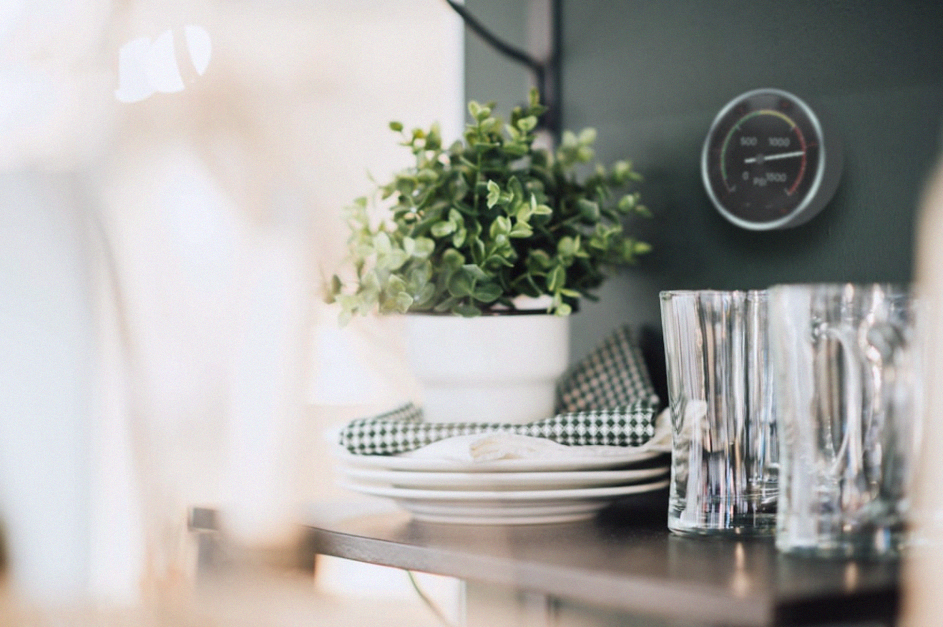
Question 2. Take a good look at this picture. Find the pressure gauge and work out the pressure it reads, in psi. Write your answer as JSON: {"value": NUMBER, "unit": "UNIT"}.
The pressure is {"value": 1200, "unit": "psi"}
